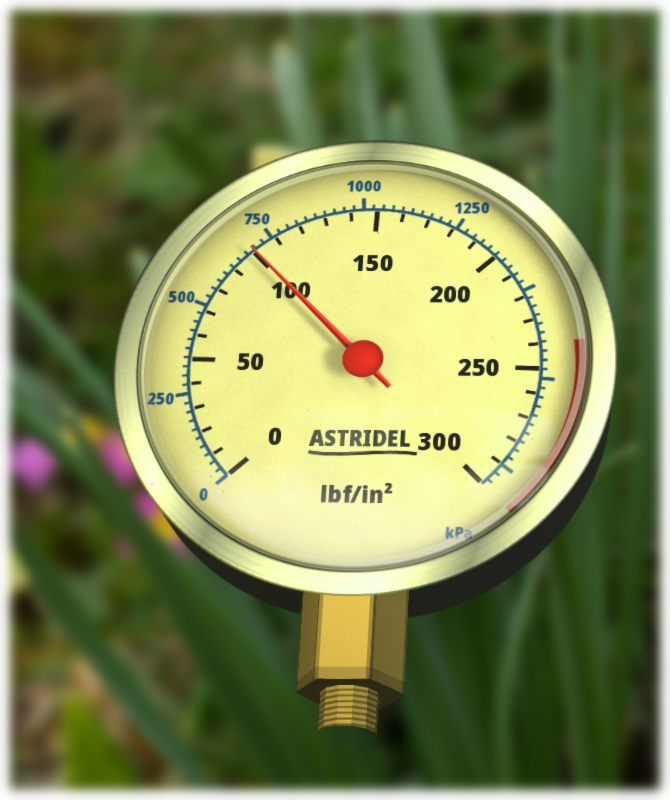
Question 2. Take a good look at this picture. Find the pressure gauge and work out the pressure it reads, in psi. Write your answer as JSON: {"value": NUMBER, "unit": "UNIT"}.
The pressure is {"value": 100, "unit": "psi"}
